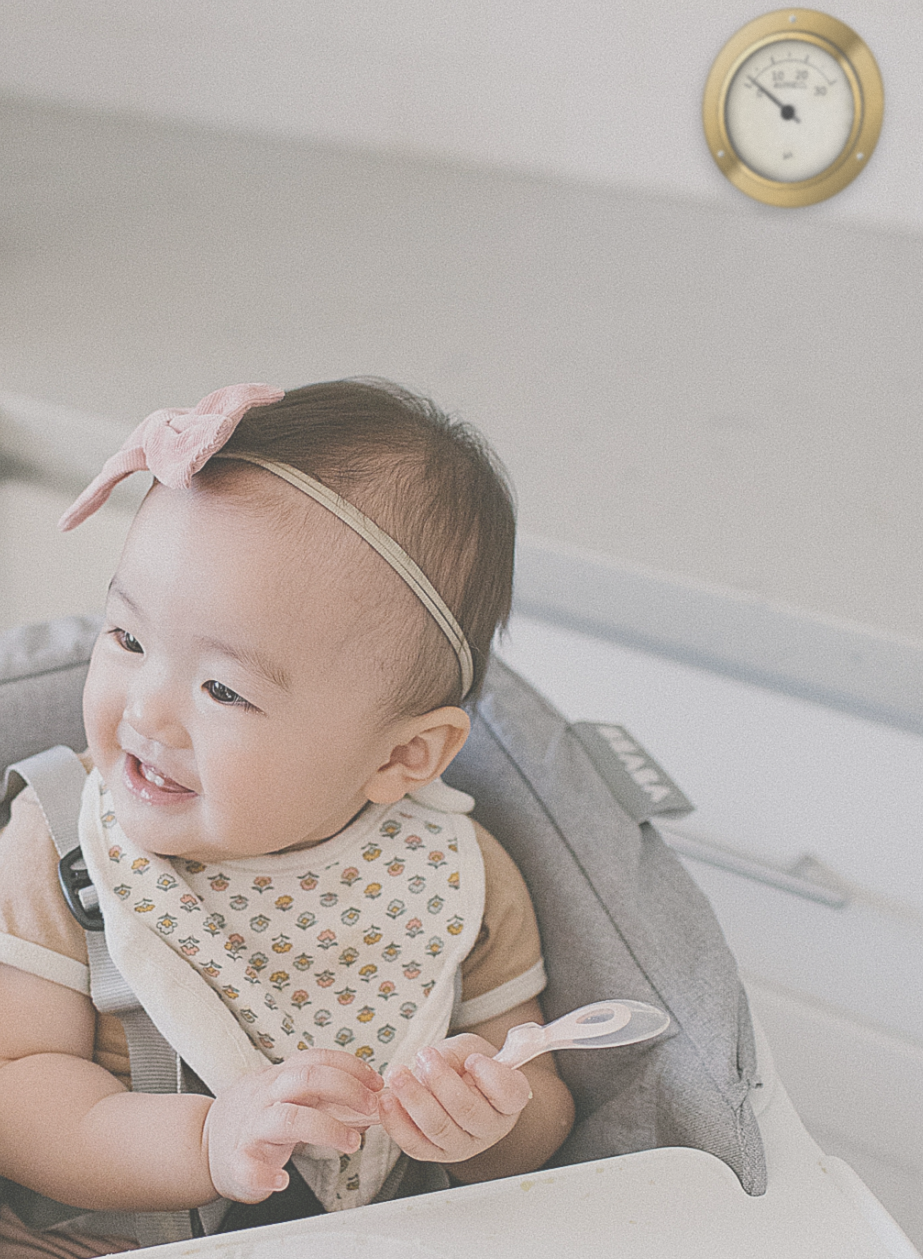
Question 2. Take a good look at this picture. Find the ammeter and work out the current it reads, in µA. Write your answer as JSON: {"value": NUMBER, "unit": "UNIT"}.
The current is {"value": 2.5, "unit": "µA"}
